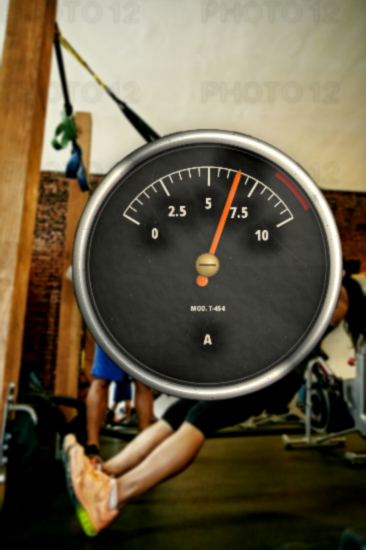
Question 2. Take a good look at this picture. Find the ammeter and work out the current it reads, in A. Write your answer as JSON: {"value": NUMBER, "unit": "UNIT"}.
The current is {"value": 6.5, "unit": "A"}
